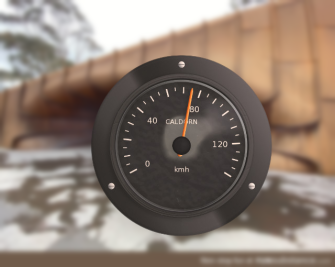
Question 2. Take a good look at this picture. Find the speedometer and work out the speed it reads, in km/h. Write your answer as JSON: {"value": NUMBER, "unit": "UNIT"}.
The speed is {"value": 75, "unit": "km/h"}
